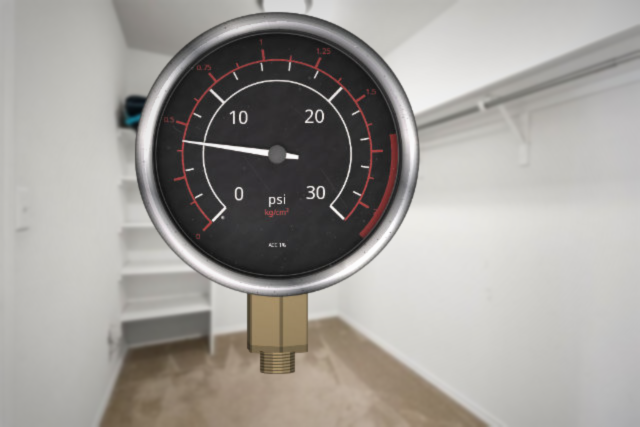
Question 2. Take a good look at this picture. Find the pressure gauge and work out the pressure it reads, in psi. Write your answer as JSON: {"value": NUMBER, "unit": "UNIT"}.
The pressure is {"value": 6, "unit": "psi"}
